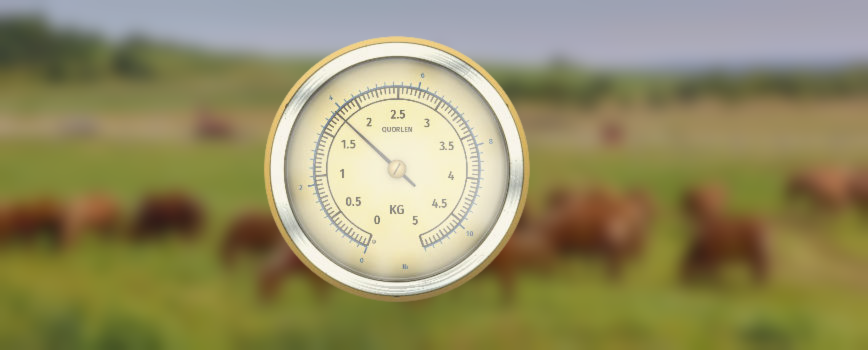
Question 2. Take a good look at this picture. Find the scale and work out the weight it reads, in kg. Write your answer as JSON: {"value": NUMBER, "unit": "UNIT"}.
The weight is {"value": 1.75, "unit": "kg"}
